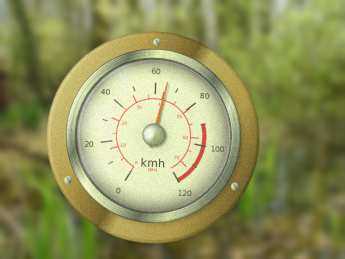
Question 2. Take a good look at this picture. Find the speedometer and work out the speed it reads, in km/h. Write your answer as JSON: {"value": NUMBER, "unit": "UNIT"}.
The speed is {"value": 65, "unit": "km/h"}
